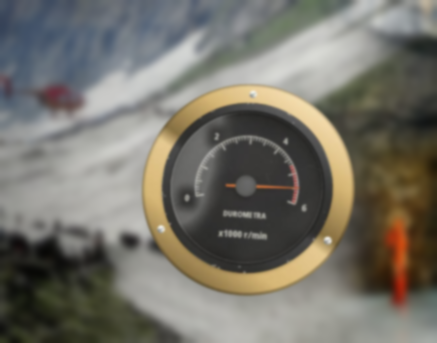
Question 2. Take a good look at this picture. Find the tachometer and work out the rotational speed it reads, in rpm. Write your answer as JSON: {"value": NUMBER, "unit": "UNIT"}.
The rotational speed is {"value": 5500, "unit": "rpm"}
